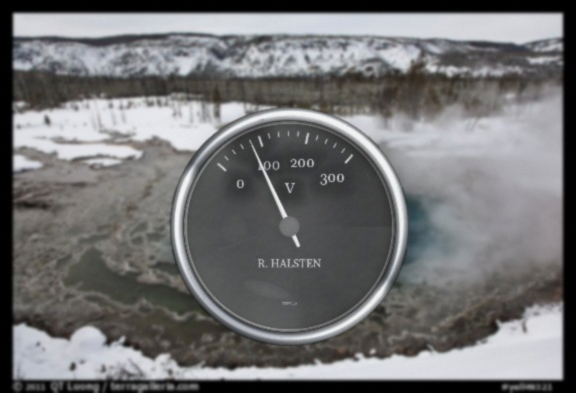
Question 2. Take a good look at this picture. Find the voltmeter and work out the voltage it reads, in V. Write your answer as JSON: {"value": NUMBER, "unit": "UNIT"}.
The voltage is {"value": 80, "unit": "V"}
